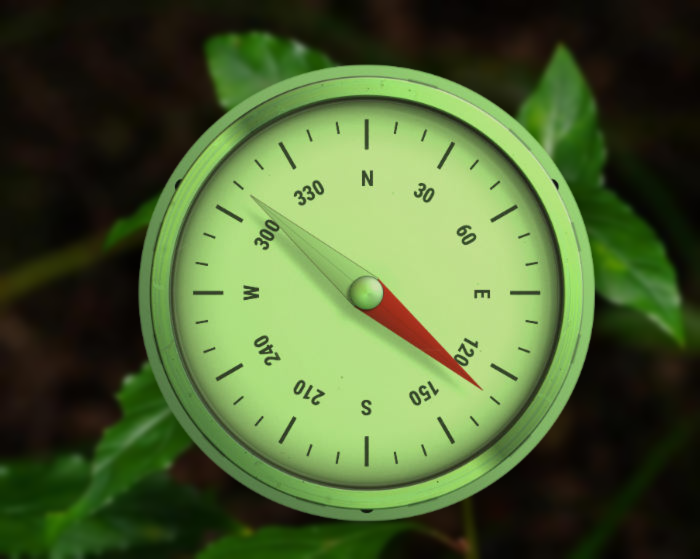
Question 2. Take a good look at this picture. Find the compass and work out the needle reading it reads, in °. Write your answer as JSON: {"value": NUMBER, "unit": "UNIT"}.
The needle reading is {"value": 130, "unit": "°"}
